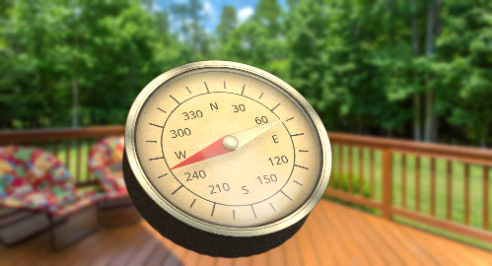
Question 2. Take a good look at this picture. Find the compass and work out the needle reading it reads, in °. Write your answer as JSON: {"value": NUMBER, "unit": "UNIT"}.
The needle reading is {"value": 255, "unit": "°"}
